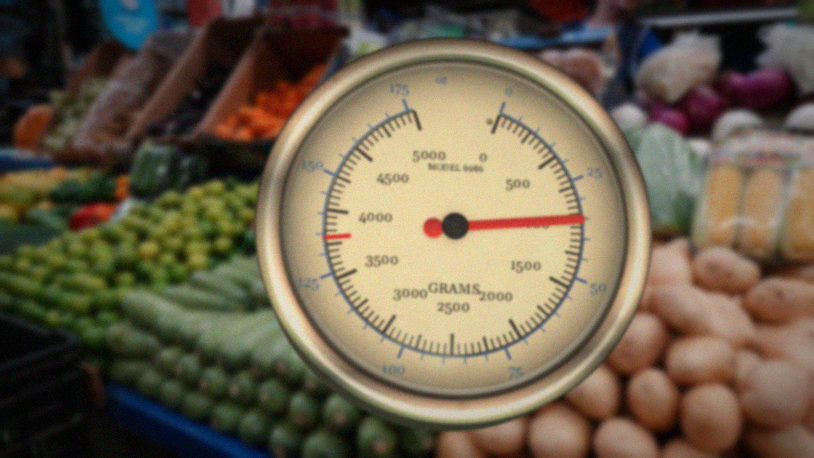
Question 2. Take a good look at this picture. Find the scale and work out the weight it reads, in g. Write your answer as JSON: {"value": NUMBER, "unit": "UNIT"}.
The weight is {"value": 1000, "unit": "g"}
